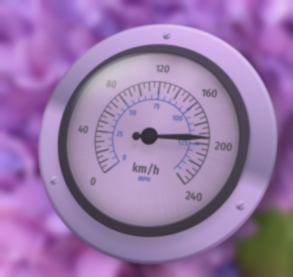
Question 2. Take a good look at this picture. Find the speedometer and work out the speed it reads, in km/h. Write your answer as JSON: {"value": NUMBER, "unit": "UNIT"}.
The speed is {"value": 195, "unit": "km/h"}
